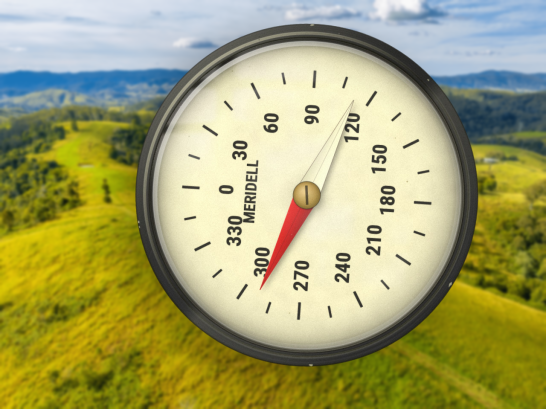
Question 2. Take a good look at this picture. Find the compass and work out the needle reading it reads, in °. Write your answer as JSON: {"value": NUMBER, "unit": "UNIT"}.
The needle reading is {"value": 292.5, "unit": "°"}
